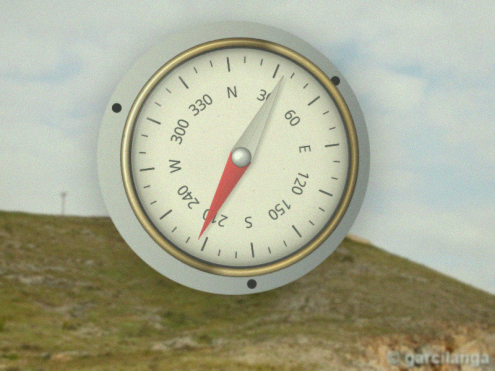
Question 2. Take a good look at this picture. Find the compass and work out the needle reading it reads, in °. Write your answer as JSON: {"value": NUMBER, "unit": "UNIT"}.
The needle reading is {"value": 215, "unit": "°"}
